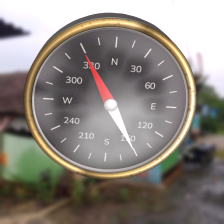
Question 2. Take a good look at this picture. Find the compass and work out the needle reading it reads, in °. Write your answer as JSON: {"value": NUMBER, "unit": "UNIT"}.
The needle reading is {"value": 330, "unit": "°"}
